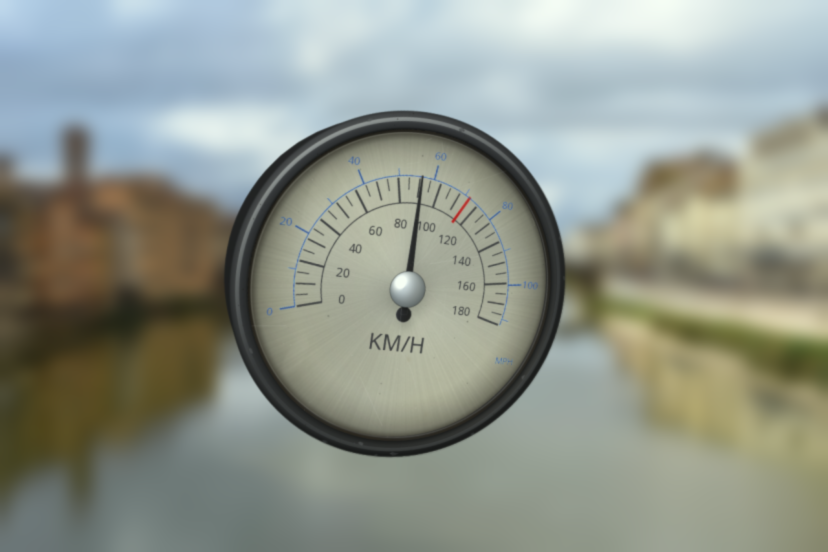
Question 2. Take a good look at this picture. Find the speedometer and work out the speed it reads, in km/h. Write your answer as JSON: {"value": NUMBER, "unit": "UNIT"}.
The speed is {"value": 90, "unit": "km/h"}
